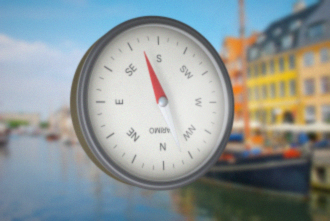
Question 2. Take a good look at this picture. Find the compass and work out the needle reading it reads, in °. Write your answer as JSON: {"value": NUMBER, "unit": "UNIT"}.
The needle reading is {"value": 160, "unit": "°"}
